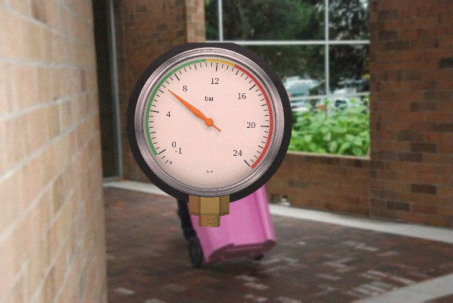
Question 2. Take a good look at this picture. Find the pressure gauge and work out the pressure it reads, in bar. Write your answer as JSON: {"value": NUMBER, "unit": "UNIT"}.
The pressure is {"value": 6.5, "unit": "bar"}
